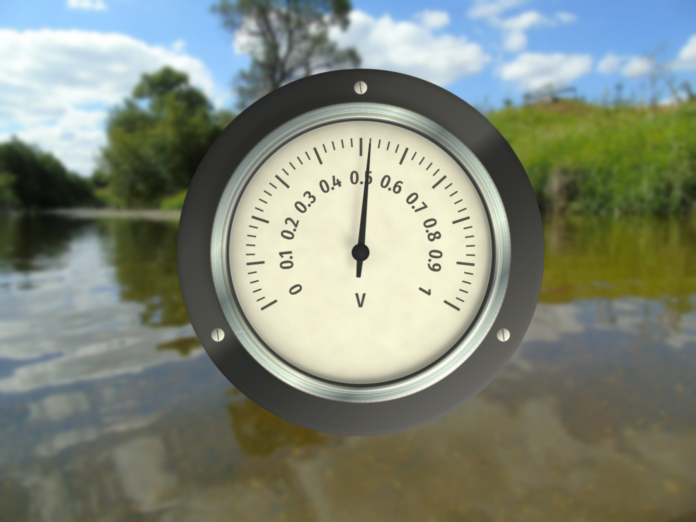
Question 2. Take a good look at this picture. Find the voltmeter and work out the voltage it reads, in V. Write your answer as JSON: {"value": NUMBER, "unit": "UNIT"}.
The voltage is {"value": 0.52, "unit": "V"}
